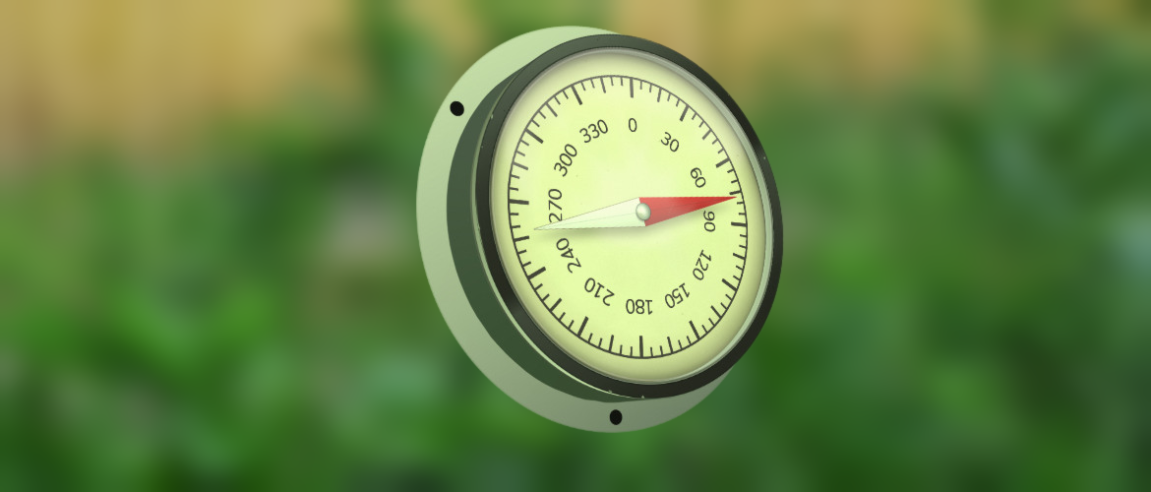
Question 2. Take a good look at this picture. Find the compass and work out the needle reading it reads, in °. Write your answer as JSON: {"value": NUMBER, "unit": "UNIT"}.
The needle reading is {"value": 77.5, "unit": "°"}
